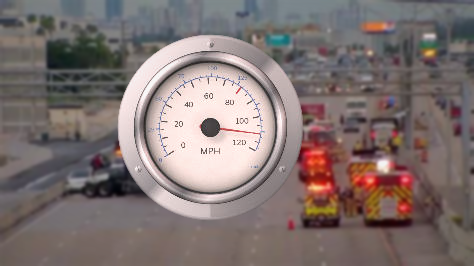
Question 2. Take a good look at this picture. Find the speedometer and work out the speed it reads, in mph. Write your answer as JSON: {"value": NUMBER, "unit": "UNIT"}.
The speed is {"value": 110, "unit": "mph"}
